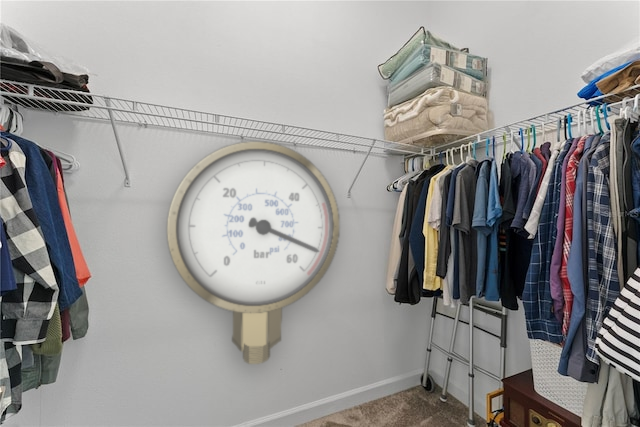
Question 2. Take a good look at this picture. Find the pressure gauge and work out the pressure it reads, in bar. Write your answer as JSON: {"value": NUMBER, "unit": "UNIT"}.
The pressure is {"value": 55, "unit": "bar"}
